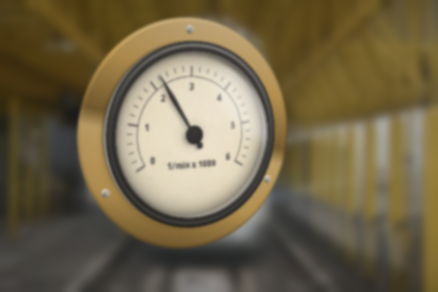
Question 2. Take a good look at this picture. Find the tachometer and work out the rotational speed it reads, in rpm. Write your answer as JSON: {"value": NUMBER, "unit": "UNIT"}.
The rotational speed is {"value": 2200, "unit": "rpm"}
